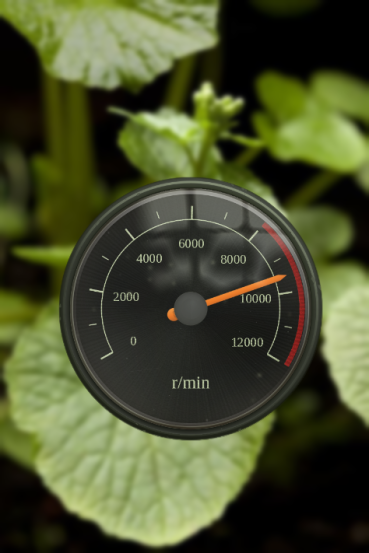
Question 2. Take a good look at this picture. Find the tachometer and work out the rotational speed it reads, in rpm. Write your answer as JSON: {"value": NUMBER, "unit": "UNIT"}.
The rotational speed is {"value": 9500, "unit": "rpm"}
